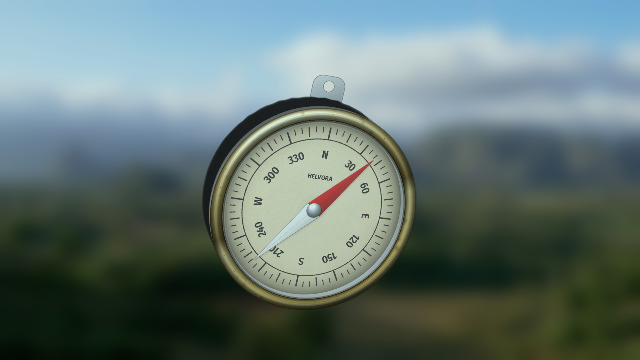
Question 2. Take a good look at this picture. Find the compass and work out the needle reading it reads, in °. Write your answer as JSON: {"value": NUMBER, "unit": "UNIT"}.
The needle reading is {"value": 40, "unit": "°"}
